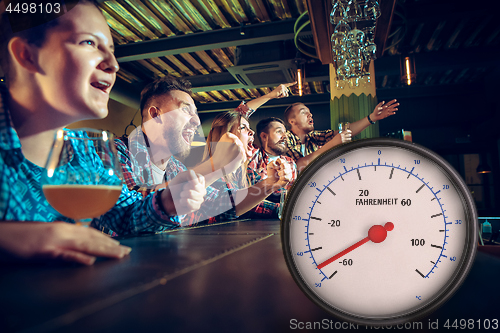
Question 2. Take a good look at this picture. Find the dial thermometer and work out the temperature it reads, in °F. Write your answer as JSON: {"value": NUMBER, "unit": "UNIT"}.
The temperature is {"value": -50, "unit": "°F"}
